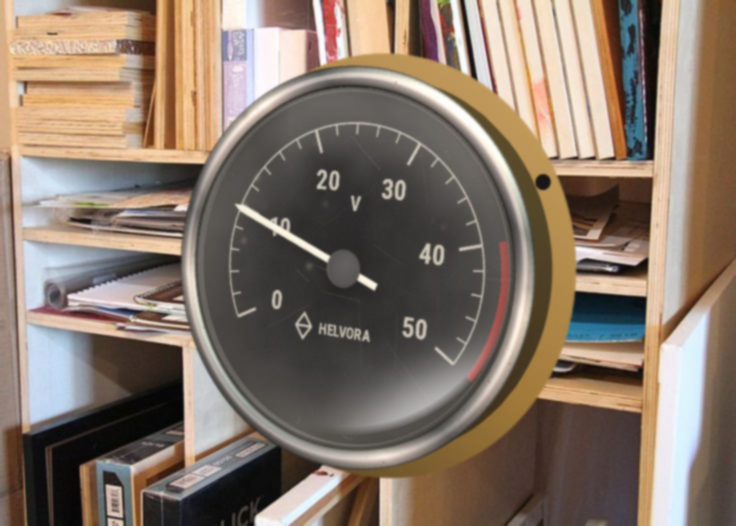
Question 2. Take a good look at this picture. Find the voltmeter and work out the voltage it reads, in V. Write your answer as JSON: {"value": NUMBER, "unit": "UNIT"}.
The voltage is {"value": 10, "unit": "V"}
